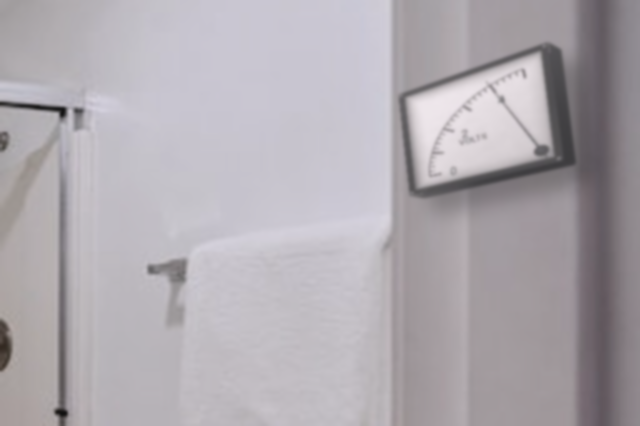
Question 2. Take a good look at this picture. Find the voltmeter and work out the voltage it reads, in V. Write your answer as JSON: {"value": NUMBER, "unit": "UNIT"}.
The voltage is {"value": 4, "unit": "V"}
